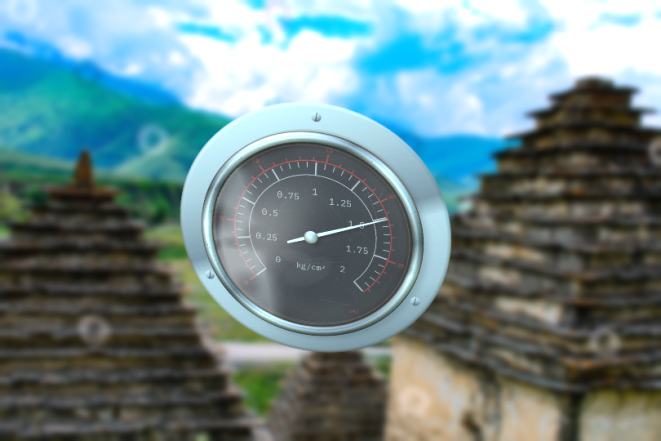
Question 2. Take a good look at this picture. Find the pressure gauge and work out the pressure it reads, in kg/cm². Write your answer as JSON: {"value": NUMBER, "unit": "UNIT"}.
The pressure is {"value": 1.5, "unit": "kg/cm²"}
